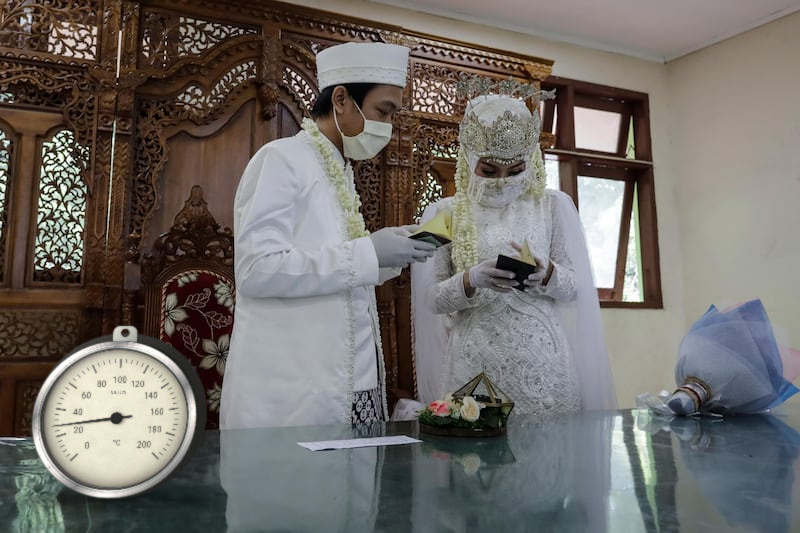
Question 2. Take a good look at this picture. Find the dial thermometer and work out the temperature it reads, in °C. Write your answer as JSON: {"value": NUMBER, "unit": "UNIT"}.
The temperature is {"value": 28, "unit": "°C"}
